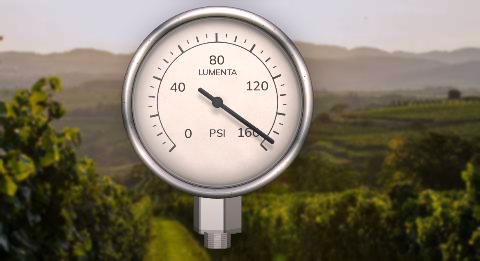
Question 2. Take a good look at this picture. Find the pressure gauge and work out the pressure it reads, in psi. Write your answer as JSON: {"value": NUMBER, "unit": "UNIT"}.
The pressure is {"value": 155, "unit": "psi"}
